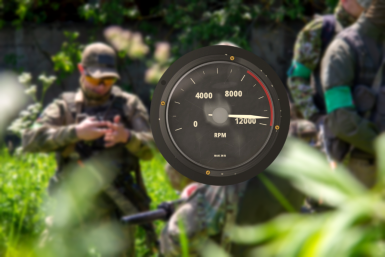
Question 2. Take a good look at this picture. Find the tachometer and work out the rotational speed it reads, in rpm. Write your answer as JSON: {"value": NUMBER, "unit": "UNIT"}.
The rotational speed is {"value": 11500, "unit": "rpm"}
